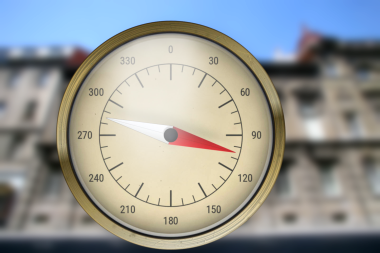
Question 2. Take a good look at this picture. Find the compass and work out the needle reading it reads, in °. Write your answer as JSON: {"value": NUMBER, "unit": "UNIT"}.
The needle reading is {"value": 105, "unit": "°"}
